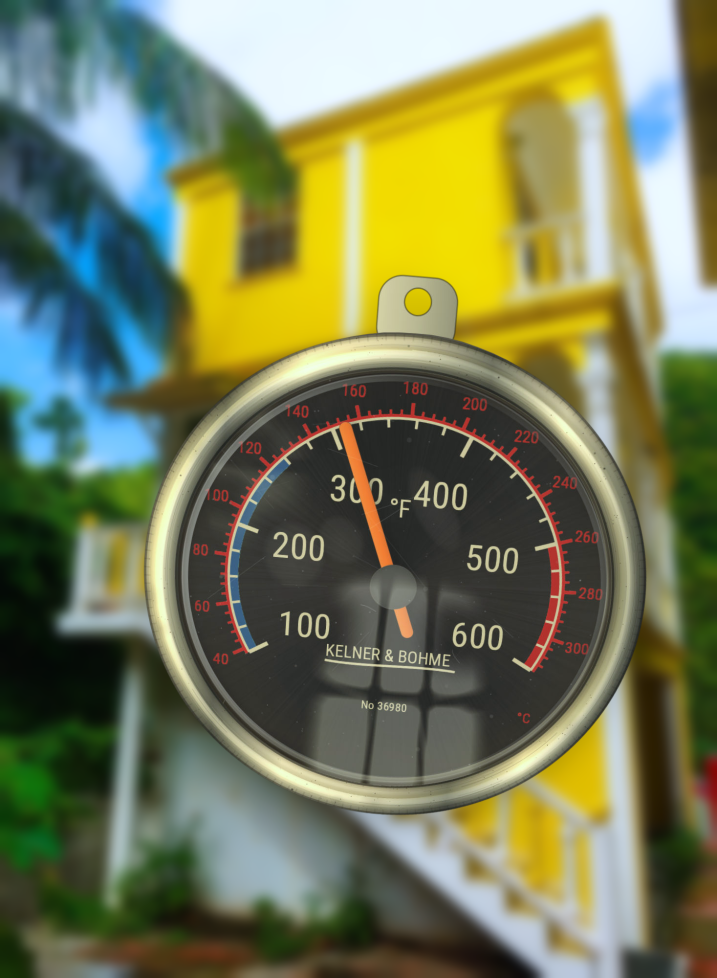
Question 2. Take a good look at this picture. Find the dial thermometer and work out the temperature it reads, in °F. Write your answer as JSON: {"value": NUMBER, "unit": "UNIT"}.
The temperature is {"value": 310, "unit": "°F"}
